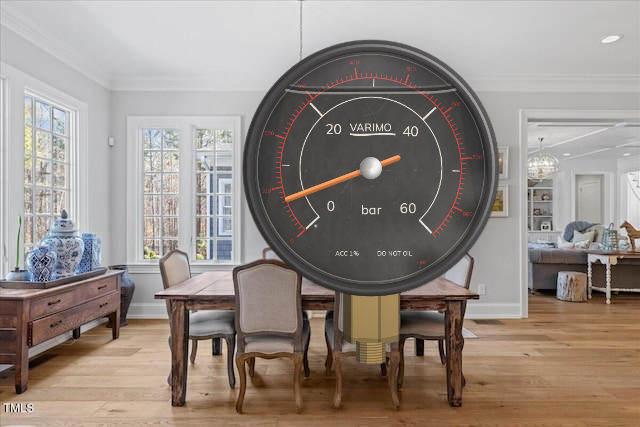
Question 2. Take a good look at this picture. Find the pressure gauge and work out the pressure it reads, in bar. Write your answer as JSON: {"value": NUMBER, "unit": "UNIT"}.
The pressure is {"value": 5, "unit": "bar"}
